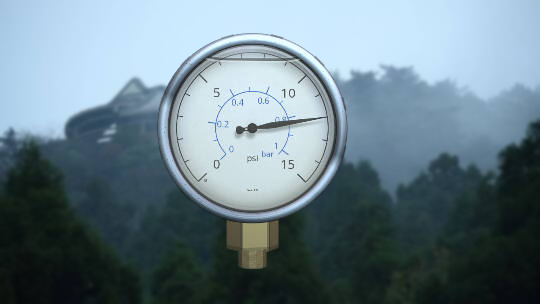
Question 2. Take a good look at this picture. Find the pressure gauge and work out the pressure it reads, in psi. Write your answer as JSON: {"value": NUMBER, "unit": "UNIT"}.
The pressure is {"value": 12, "unit": "psi"}
